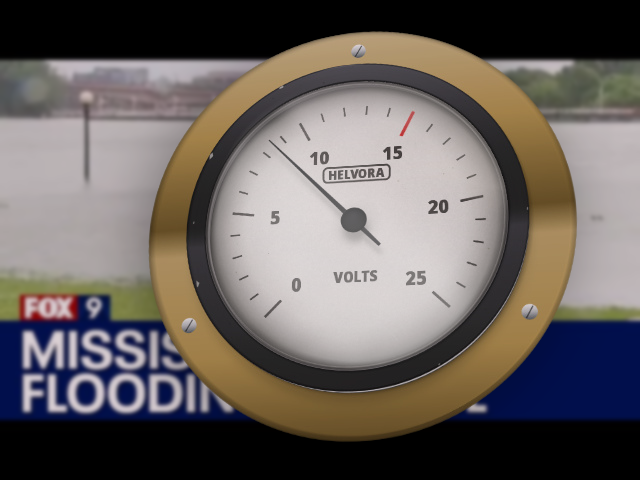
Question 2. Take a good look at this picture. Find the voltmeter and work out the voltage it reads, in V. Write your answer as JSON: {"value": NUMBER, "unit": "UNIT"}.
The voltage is {"value": 8.5, "unit": "V"}
